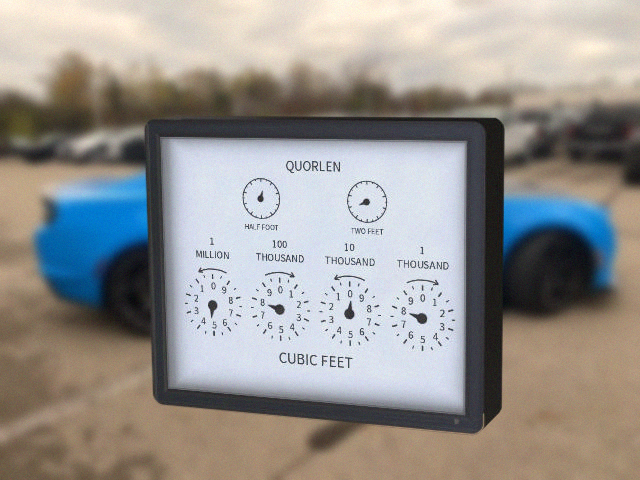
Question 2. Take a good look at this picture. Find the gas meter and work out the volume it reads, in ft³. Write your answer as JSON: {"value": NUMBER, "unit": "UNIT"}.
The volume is {"value": 479800, "unit": "ft³"}
